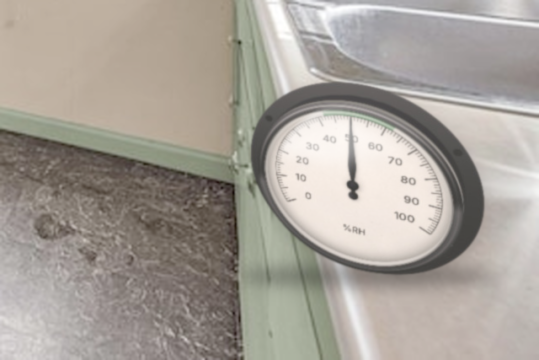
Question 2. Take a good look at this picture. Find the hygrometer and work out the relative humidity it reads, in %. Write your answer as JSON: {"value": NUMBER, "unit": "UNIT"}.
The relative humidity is {"value": 50, "unit": "%"}
